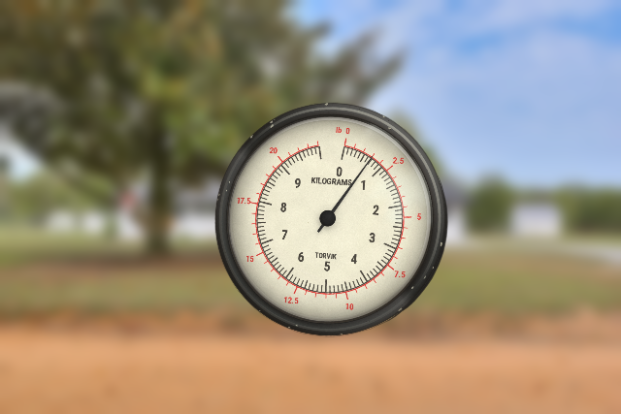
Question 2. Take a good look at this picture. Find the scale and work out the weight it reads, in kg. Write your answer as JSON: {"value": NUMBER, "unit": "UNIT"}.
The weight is {"value": 0.7, "unit": "kg"}
